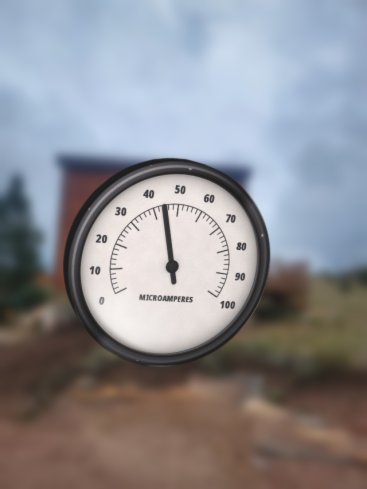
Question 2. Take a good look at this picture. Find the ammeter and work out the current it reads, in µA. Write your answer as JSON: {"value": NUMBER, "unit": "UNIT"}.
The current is {"value": 44, "unit": "µA"}
